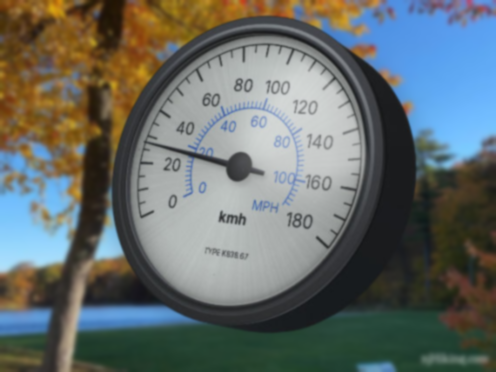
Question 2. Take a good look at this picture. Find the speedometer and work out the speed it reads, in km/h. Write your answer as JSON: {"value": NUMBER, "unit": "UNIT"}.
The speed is {"value": 27.5, "unit": "km/h"}
